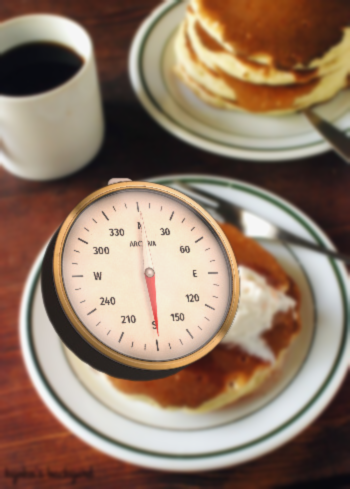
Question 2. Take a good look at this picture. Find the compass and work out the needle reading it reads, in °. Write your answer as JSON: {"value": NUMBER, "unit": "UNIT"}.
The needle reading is {"value": 180, "unit": "°"}
